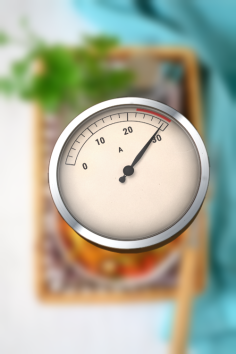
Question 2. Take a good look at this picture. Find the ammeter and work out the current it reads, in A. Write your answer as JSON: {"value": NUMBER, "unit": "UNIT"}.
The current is {"value": 29, "unit": "A"}
